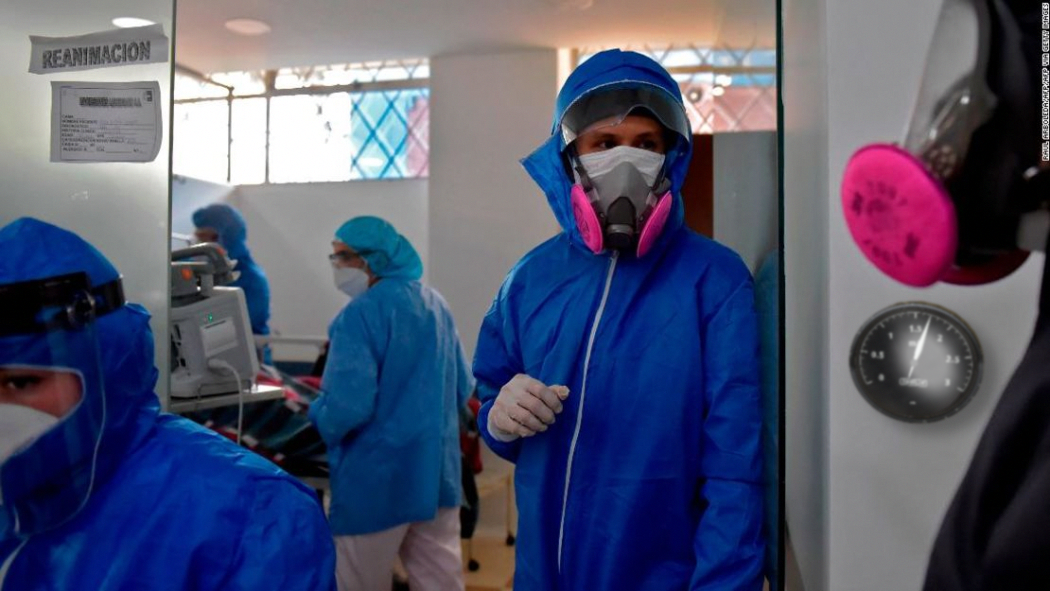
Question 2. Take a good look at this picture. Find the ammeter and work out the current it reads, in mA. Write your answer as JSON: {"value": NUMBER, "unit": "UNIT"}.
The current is {"value": 1.7, "unit": "mA"}
